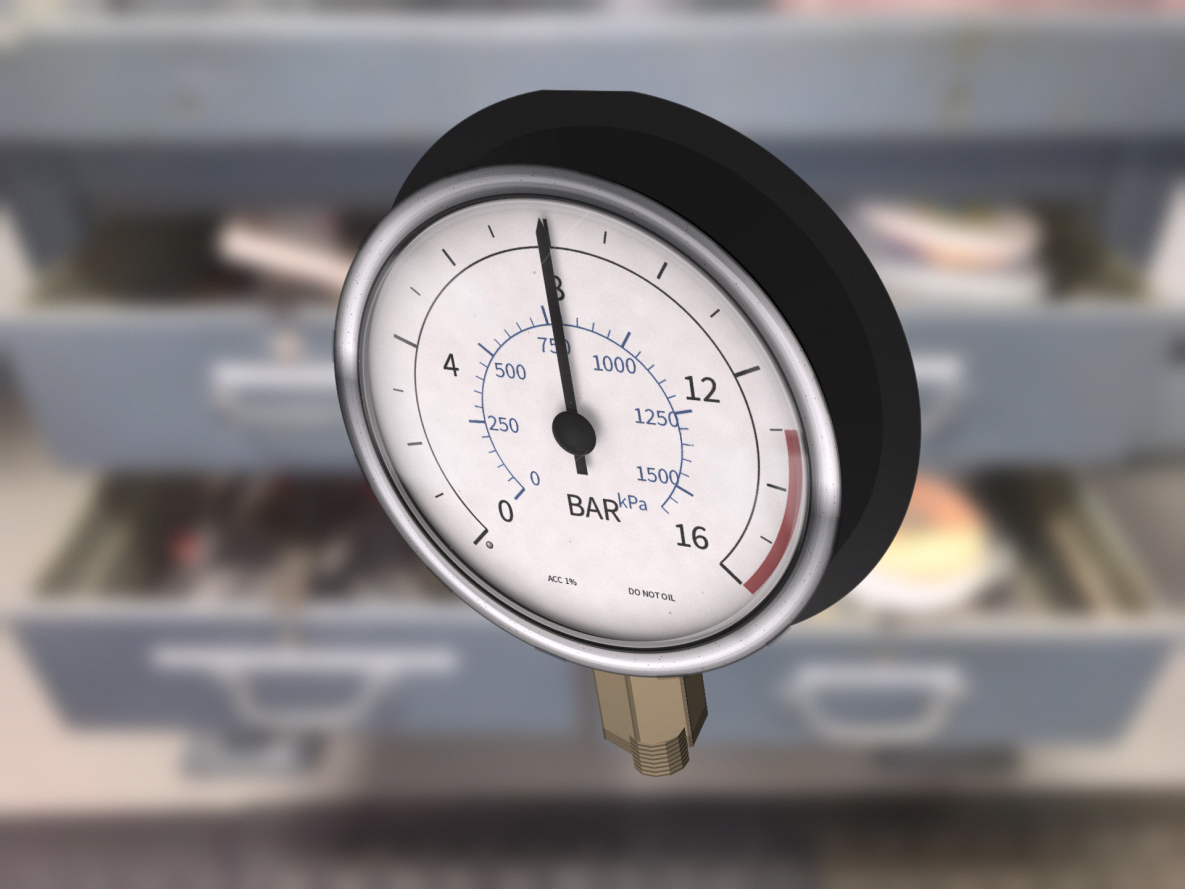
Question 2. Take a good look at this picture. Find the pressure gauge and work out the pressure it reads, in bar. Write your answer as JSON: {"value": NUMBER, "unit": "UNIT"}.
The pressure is {"value": 8, "unit": "bar"}
